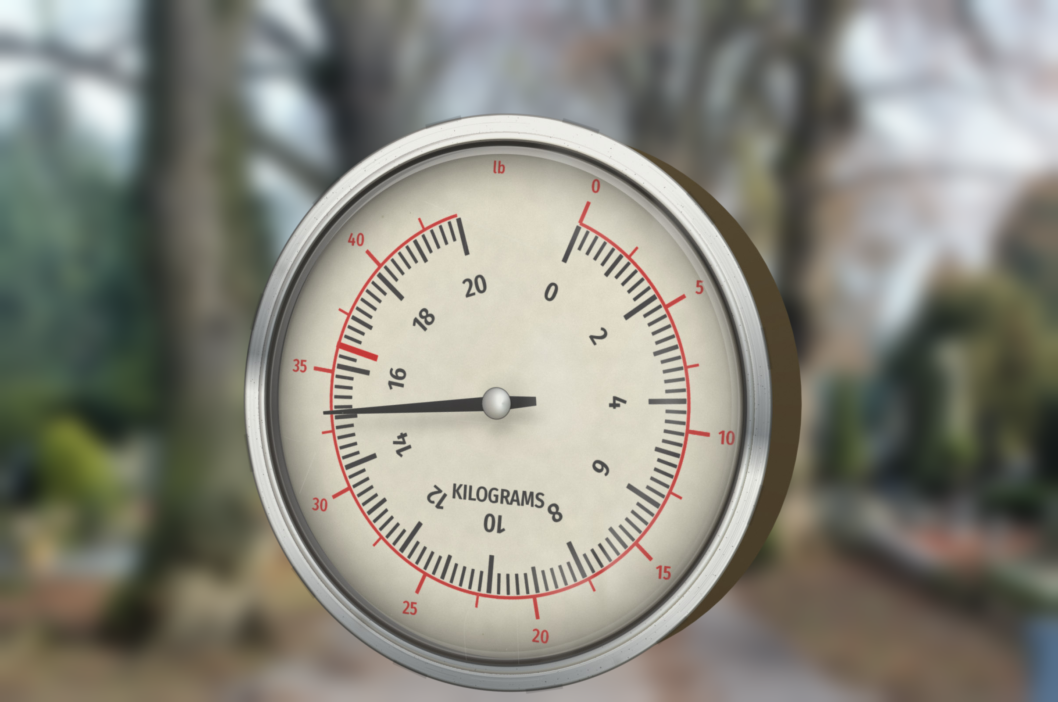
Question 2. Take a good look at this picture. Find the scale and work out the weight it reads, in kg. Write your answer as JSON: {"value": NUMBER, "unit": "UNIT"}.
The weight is {"value": 15.1, "unit": "kg"}
